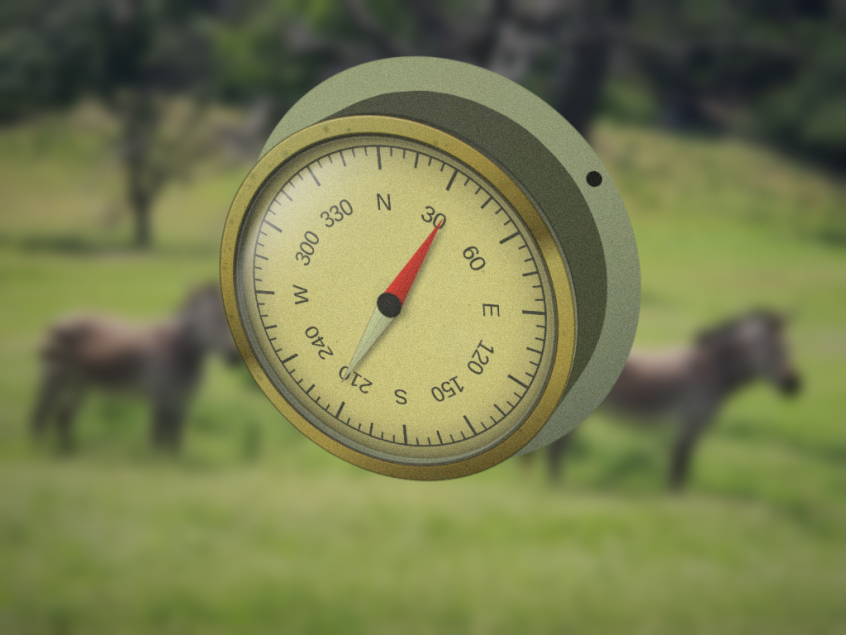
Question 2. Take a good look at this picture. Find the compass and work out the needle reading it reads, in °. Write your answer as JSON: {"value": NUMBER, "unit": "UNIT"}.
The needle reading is {"value": 35, "unit": "°"}
